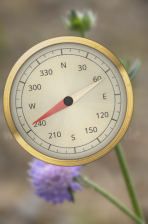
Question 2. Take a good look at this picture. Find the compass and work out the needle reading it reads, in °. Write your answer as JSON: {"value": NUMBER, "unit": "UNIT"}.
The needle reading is {"value": 245, "unit": "°"}
